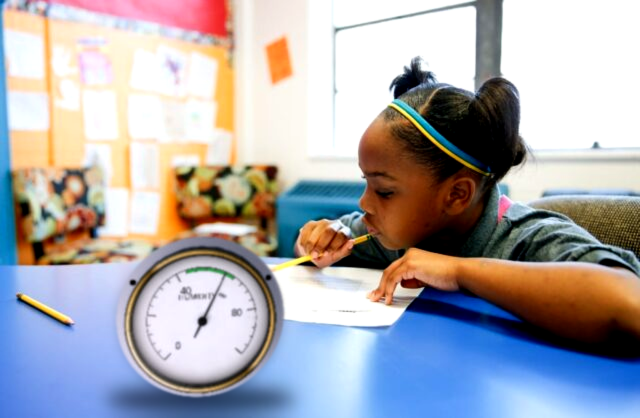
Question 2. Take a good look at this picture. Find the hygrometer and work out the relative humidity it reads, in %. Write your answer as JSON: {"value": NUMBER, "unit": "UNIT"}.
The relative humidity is {"value": 60, "unit": "%"}
